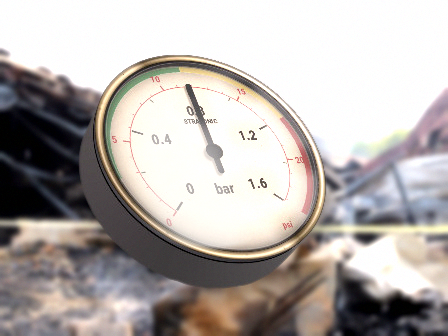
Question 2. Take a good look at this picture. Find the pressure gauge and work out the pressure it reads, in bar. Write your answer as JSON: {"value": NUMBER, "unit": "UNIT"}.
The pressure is {"value": 0.8, "unit": "bar"}
